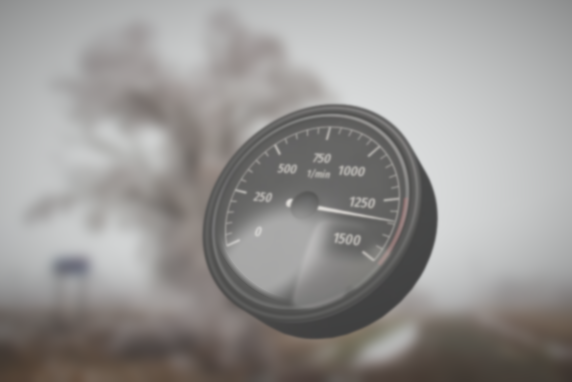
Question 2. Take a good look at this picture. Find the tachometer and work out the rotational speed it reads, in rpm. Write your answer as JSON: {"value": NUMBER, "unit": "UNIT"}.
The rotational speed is {"value": 1350, "unit": "rpm"}
